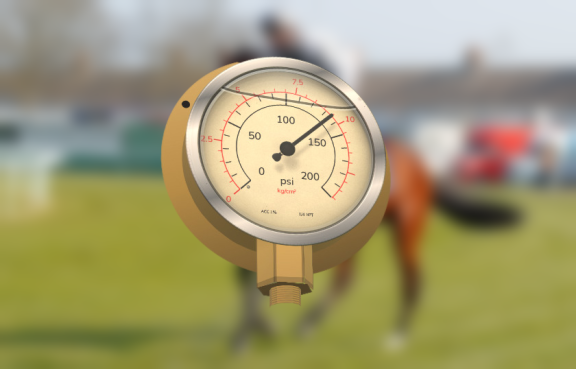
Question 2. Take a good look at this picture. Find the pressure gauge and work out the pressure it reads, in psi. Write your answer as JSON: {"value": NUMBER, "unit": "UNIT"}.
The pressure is {"value": 135, "unit": "psi"}
